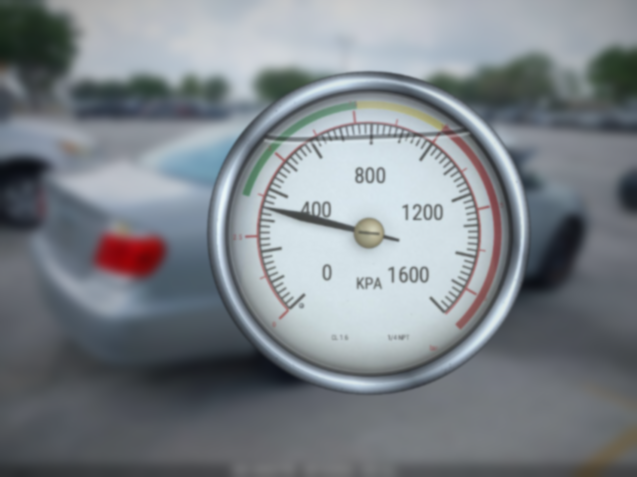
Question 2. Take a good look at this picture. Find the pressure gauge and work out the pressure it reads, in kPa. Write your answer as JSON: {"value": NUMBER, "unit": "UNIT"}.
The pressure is {"value": 340, "unit": "kPa"}
